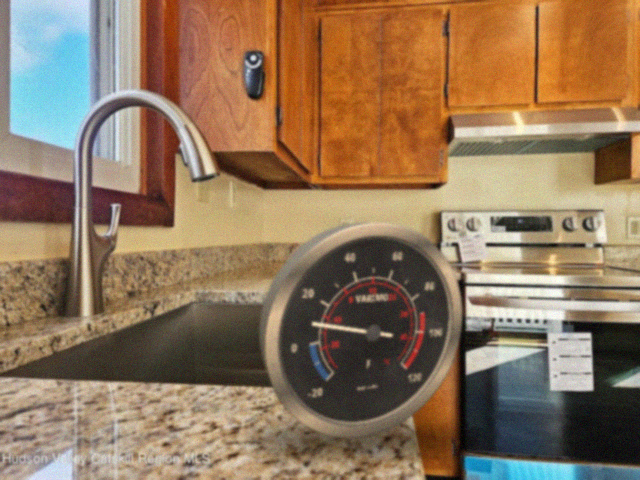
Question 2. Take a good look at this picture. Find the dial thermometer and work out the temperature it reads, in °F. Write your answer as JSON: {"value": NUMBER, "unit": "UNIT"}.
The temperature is {"value": 10, "unit": "°F"}
